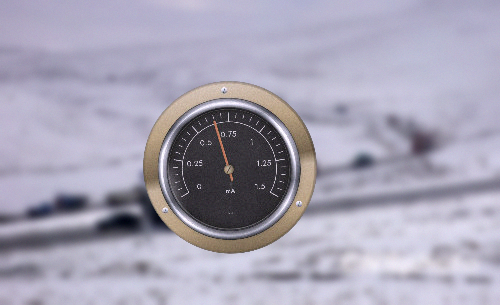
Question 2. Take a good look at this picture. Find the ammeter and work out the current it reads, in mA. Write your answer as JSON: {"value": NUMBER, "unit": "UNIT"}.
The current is {"value": 0.65, "unit": "mA"}
